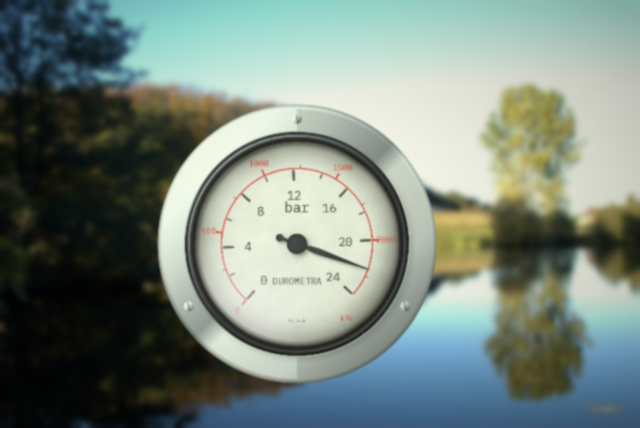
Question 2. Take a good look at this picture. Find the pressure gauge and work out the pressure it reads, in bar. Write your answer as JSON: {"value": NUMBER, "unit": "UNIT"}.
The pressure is {"value": 22, "unit": "bar"}
